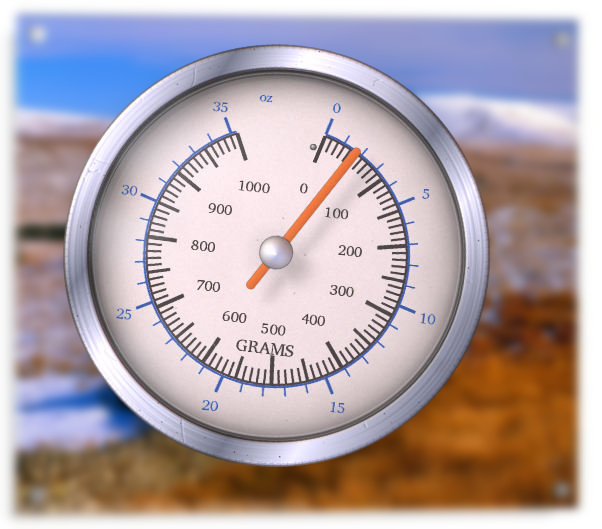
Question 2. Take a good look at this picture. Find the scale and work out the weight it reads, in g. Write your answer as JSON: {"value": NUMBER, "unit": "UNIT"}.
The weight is {"value": 50, "unit": "g"}
